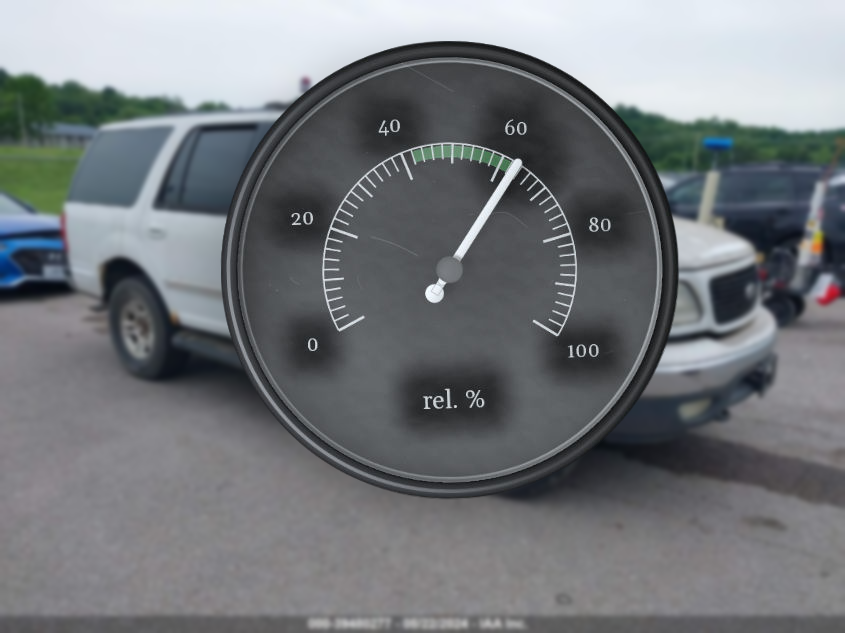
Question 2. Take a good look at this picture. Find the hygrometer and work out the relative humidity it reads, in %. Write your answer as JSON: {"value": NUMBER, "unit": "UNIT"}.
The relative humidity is {"value": 63, "unit": "%"}
